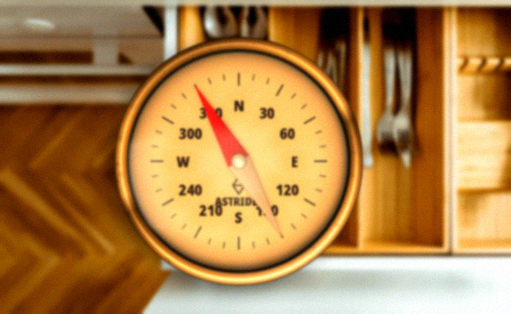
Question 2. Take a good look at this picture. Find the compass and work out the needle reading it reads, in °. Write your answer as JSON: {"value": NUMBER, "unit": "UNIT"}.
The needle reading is {"value": 330, "unit": "°"}
